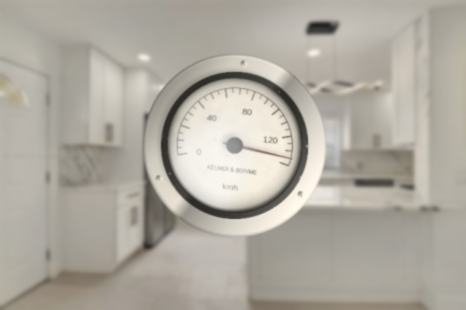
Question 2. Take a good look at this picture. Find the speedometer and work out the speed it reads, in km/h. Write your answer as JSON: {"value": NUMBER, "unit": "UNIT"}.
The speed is {"value": 135, "unit": "km/h"}
